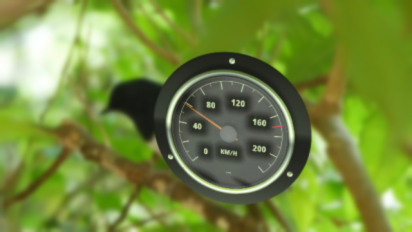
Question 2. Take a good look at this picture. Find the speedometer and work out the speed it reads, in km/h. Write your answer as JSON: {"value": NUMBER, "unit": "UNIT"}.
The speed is {"value": 60, "unit": "km/h"}
